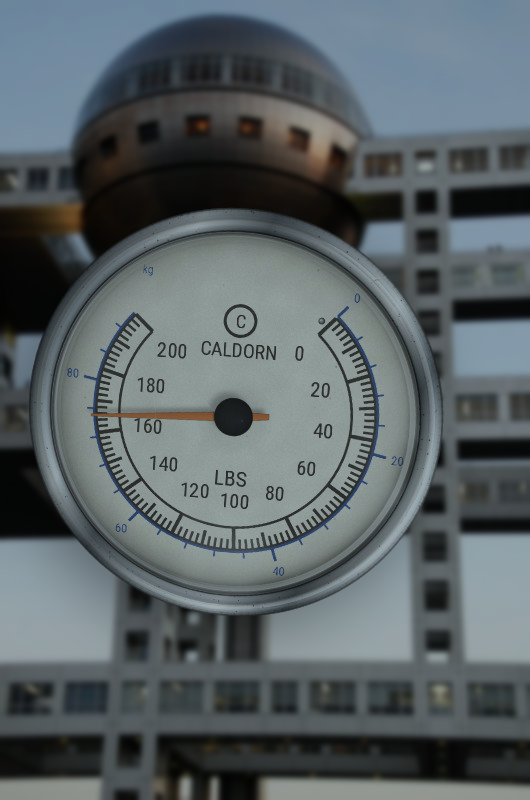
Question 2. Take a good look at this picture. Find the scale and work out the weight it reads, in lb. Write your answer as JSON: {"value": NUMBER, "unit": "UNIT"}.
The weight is {"value": 166, "unit": "lb"}
